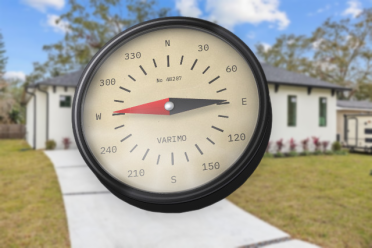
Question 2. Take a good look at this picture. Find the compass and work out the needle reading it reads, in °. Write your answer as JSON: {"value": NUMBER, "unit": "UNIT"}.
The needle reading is {"value": 270, "unit": "°"}
